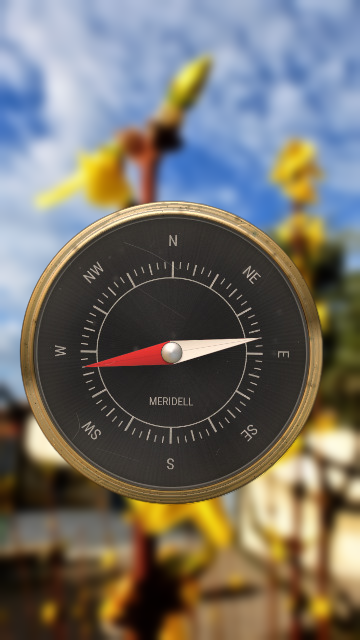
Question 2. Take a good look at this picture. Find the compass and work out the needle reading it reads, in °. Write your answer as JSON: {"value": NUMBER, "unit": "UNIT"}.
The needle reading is {"value": 260, "unit": "°"}
